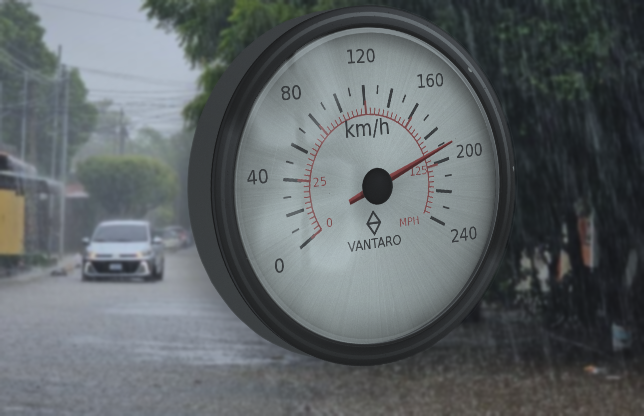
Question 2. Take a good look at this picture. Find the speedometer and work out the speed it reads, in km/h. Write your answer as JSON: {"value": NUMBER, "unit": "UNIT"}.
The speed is {"value": 190, "unit": "km/h"}
